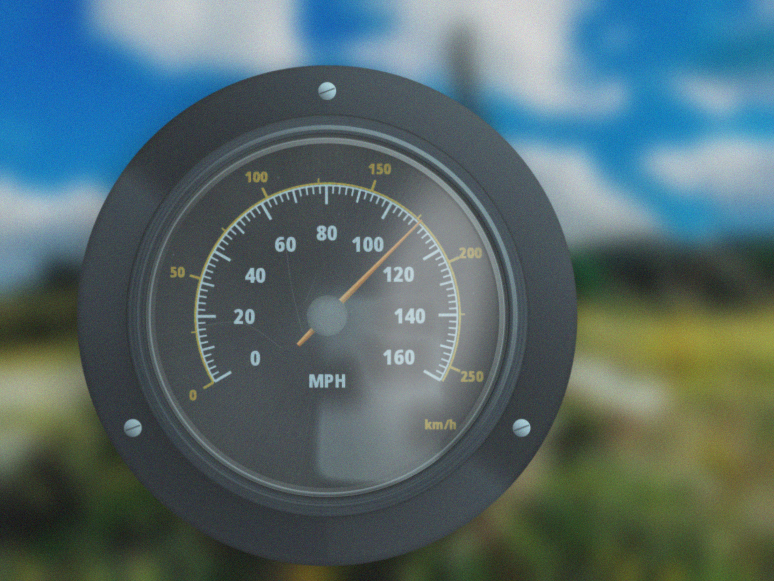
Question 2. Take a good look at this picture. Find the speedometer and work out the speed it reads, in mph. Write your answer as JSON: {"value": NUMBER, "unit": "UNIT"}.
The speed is {"value": 110, "unit": "mph"}
